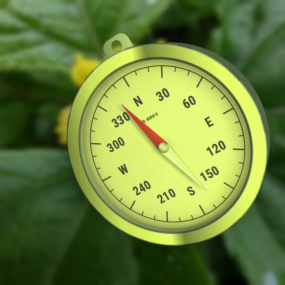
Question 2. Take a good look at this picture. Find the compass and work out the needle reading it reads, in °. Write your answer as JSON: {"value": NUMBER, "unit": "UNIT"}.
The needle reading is {"value": 345, "unit": "°"}
